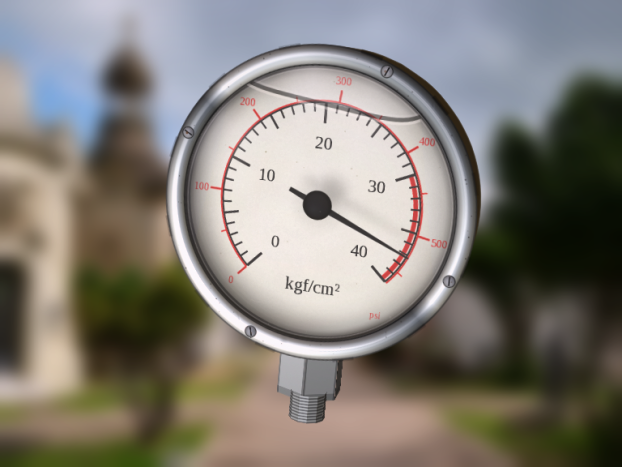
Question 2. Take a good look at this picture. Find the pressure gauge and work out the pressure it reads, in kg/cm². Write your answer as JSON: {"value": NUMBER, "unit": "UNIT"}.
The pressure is {"value": 37, "unit": "kg/cm²"}
